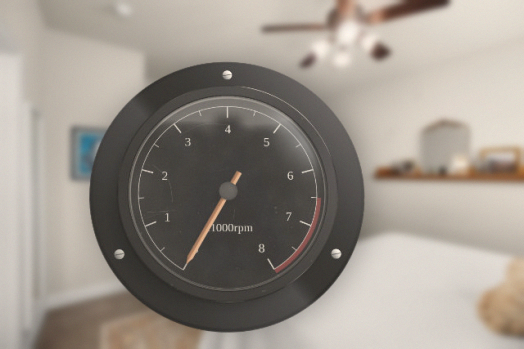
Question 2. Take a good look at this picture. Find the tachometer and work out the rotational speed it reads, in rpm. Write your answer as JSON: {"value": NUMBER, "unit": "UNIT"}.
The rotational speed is {"value": 0, "unit": "rpm"}
